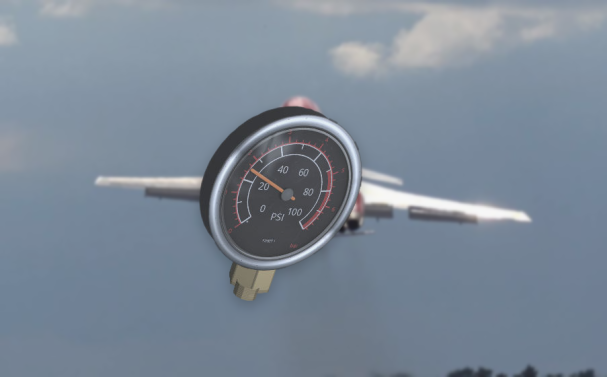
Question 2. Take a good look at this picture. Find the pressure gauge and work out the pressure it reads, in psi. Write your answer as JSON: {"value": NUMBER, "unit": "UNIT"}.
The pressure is {"value": 25, "unit": "psi"}
